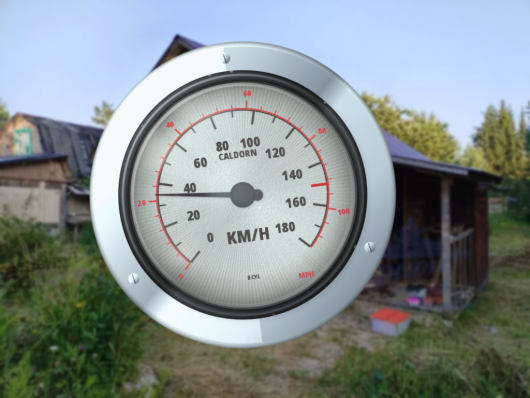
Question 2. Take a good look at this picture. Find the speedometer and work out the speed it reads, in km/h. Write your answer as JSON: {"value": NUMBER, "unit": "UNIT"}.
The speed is {"value": 35, "unit": "km/h"}
